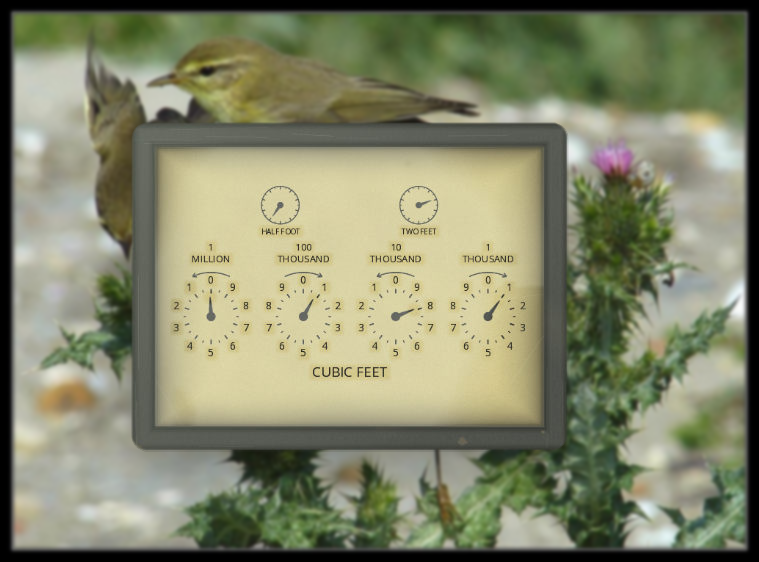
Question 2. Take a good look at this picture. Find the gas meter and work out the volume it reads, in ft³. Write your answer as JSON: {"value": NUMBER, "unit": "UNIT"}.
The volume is {"value": 8100, "unit": "ft³"}
